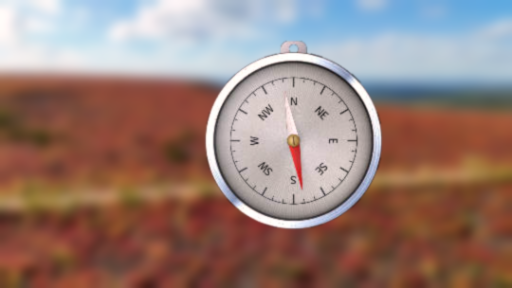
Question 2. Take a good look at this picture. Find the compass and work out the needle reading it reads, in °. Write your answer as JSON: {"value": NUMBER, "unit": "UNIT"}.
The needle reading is {"value": 170, "unit": "°"}
